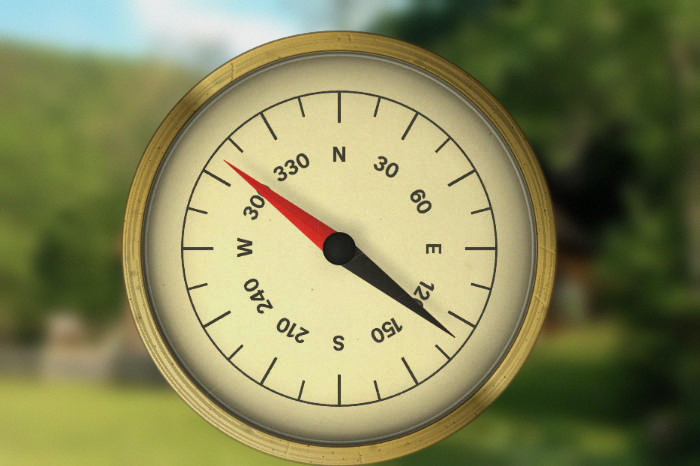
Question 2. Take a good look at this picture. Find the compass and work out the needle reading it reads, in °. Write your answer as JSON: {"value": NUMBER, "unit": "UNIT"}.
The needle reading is {"value": 307.5, "unit": "°"}
